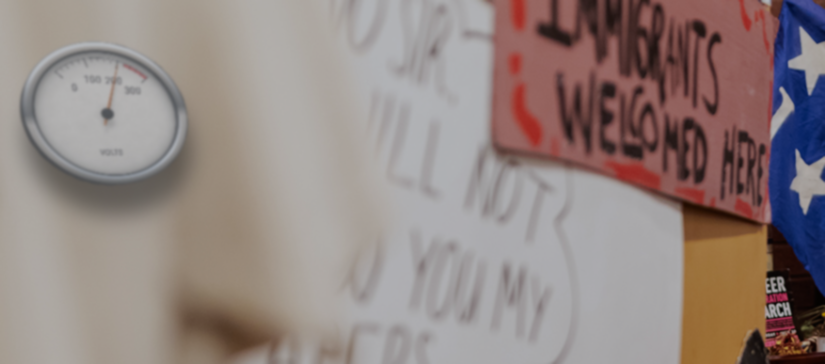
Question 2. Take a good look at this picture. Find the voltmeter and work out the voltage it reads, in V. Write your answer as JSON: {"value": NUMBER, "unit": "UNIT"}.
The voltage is {"value": 200, "unit": "V"}
